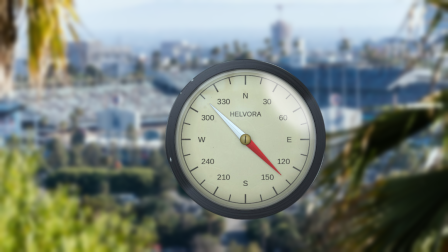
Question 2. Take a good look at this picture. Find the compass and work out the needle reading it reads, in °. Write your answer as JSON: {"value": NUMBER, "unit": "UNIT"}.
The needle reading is {"value": 135, "unit": "°"}
